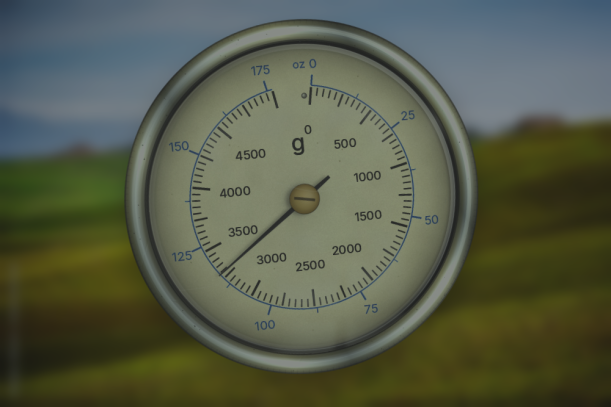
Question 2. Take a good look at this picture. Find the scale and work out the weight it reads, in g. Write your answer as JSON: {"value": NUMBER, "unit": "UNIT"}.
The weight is {"value": 3300, "unit": "g"}
